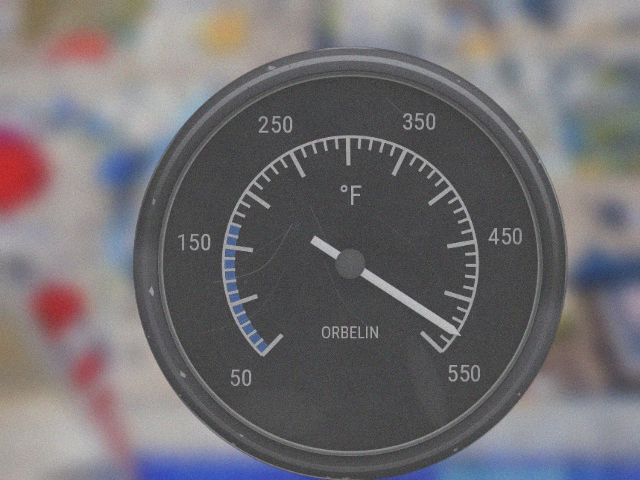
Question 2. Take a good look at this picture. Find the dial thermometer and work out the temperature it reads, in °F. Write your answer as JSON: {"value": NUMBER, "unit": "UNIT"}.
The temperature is {"value": 530, "unit": "°F"}
